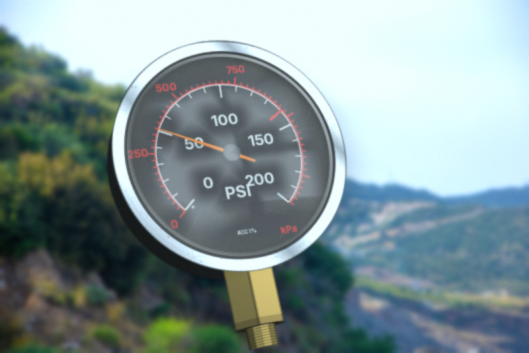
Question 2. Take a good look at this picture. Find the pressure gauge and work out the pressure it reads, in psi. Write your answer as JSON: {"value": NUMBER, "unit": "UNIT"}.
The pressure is {"value": 50, "unit": "psi"}
